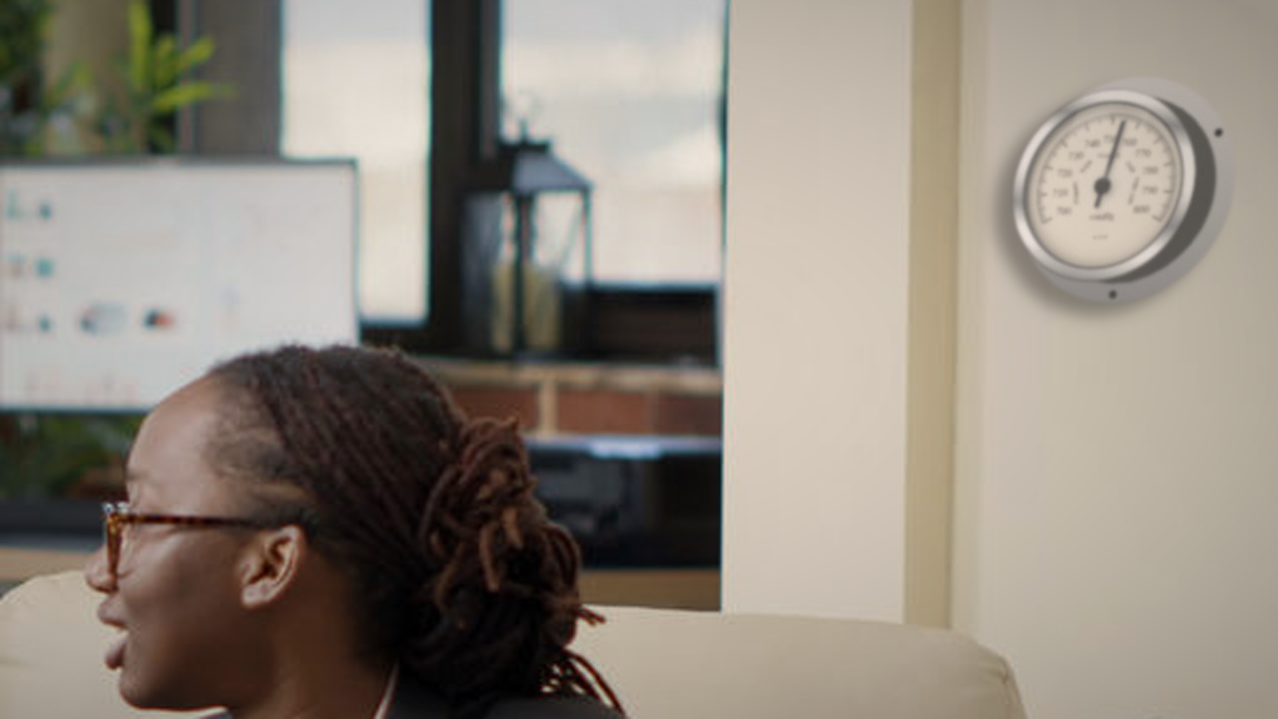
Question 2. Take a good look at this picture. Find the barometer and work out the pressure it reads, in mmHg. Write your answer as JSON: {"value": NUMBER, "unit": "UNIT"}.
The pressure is {"value": 755, "unit": "mmHg"}
